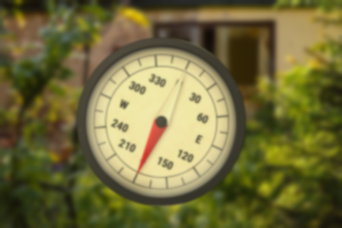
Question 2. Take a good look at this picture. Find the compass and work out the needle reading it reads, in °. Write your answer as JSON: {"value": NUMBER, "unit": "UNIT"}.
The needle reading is {"value": 180, "unit": "°"}
